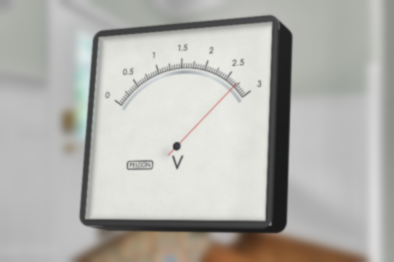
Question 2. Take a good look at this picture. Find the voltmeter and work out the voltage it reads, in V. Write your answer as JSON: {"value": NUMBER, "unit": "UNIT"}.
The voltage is {"value": 2.75, "unit": "V"}
